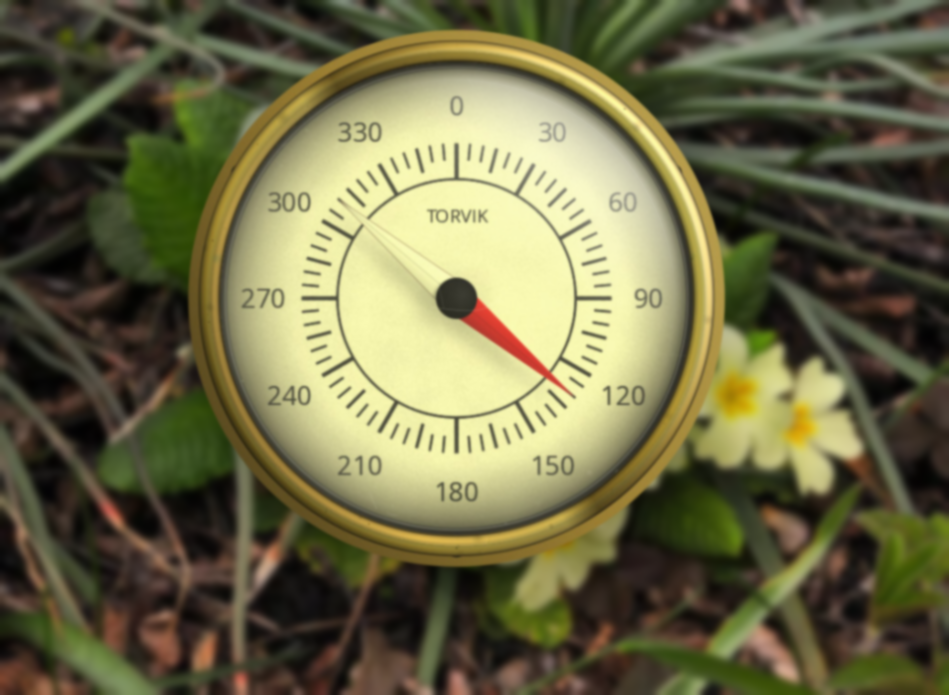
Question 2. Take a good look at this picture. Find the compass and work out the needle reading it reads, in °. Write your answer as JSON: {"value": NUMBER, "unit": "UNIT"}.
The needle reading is {"value": 130, "unit": "°"}
